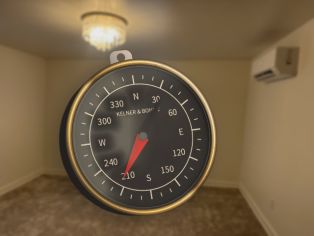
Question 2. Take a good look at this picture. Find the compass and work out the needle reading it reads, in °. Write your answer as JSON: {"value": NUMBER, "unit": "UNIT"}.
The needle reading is {"value": 215, "unit": "°"}
